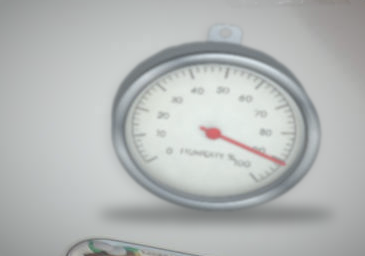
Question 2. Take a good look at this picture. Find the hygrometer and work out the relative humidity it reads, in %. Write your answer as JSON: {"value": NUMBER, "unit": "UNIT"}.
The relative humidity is {"value": 90, "unit": "%"}
